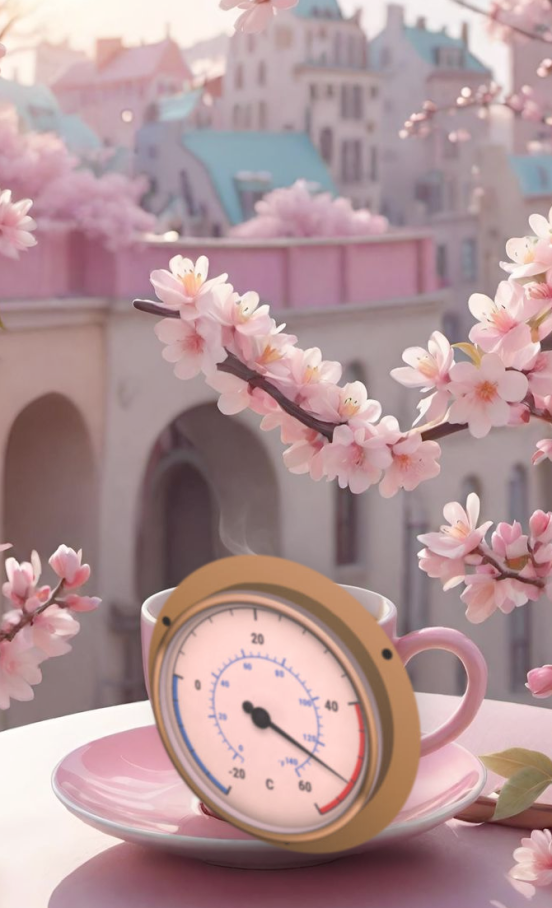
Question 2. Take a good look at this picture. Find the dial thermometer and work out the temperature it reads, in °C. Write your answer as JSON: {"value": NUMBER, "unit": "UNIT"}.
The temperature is {"value": 52, "unit": "°C"}
